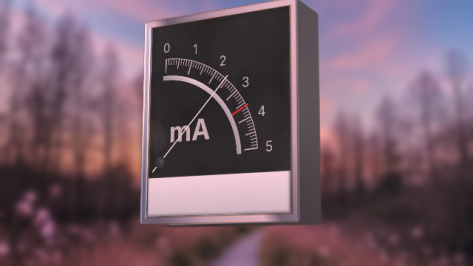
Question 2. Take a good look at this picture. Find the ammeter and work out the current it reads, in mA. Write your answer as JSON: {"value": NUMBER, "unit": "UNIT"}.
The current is {"value": 2.5, "unit": "mA"}
